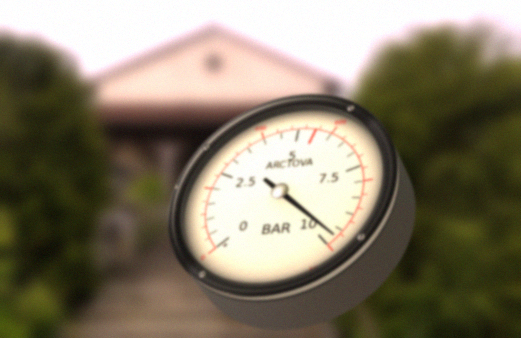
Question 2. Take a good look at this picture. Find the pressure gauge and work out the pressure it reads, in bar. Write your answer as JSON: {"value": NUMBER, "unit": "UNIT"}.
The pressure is {"value": 9.75, "unit": "bar"}
